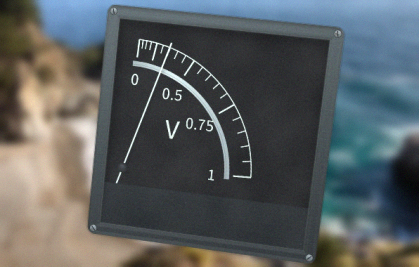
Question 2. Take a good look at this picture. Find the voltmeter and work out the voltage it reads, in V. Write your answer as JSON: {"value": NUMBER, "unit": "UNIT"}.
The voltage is {"value": 0.35, "unit": "V"}
